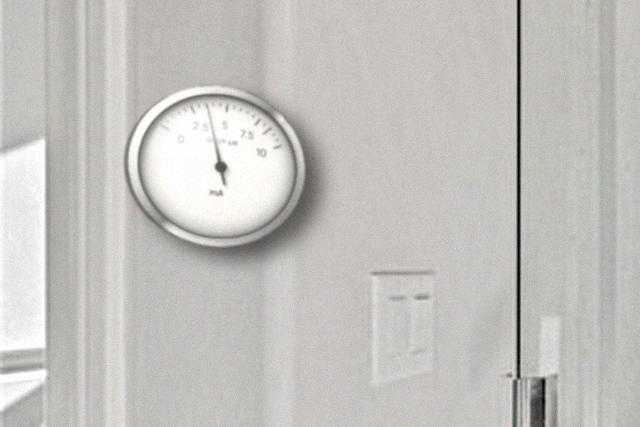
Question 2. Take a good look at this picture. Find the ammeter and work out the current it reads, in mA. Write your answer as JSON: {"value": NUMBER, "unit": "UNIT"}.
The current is {"value": 3.5, "unit": "mA"}
